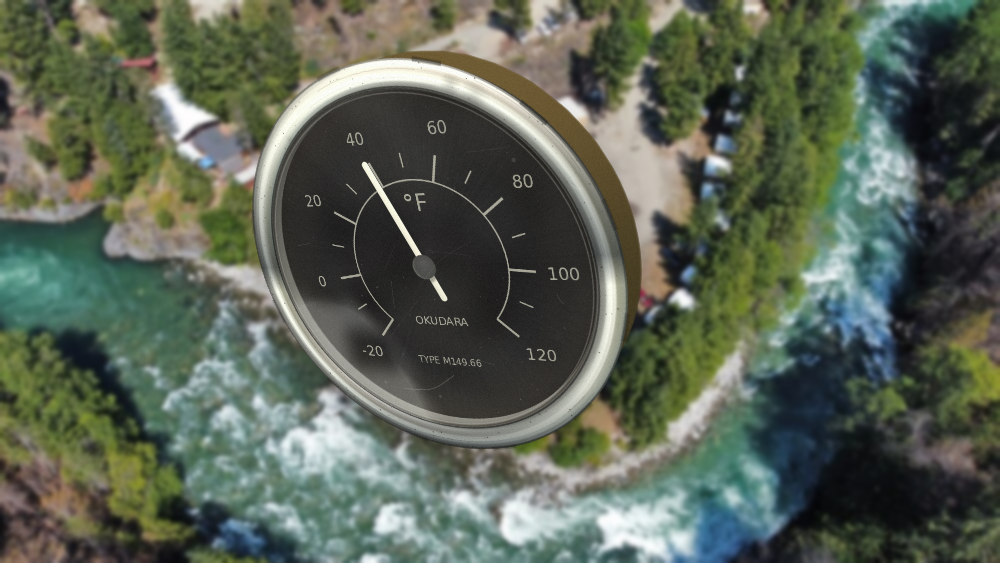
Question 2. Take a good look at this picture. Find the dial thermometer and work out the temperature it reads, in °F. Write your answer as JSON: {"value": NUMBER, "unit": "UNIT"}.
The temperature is {"value": 40, "unit": "°F"}
